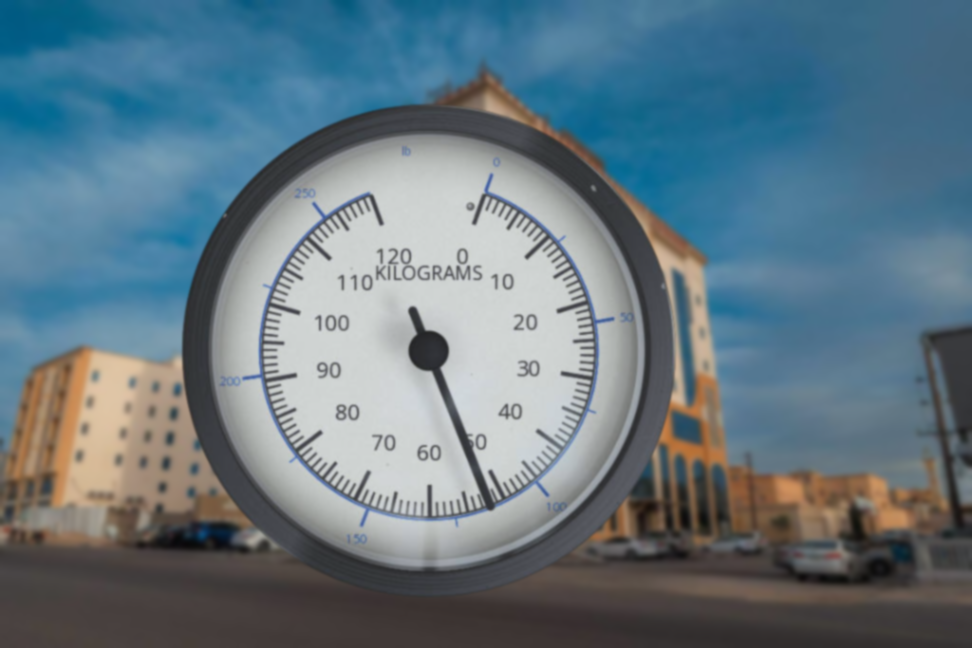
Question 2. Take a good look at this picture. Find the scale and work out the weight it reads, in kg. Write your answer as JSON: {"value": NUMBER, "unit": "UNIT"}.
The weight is {"value": 52, "unit": "kg"}
